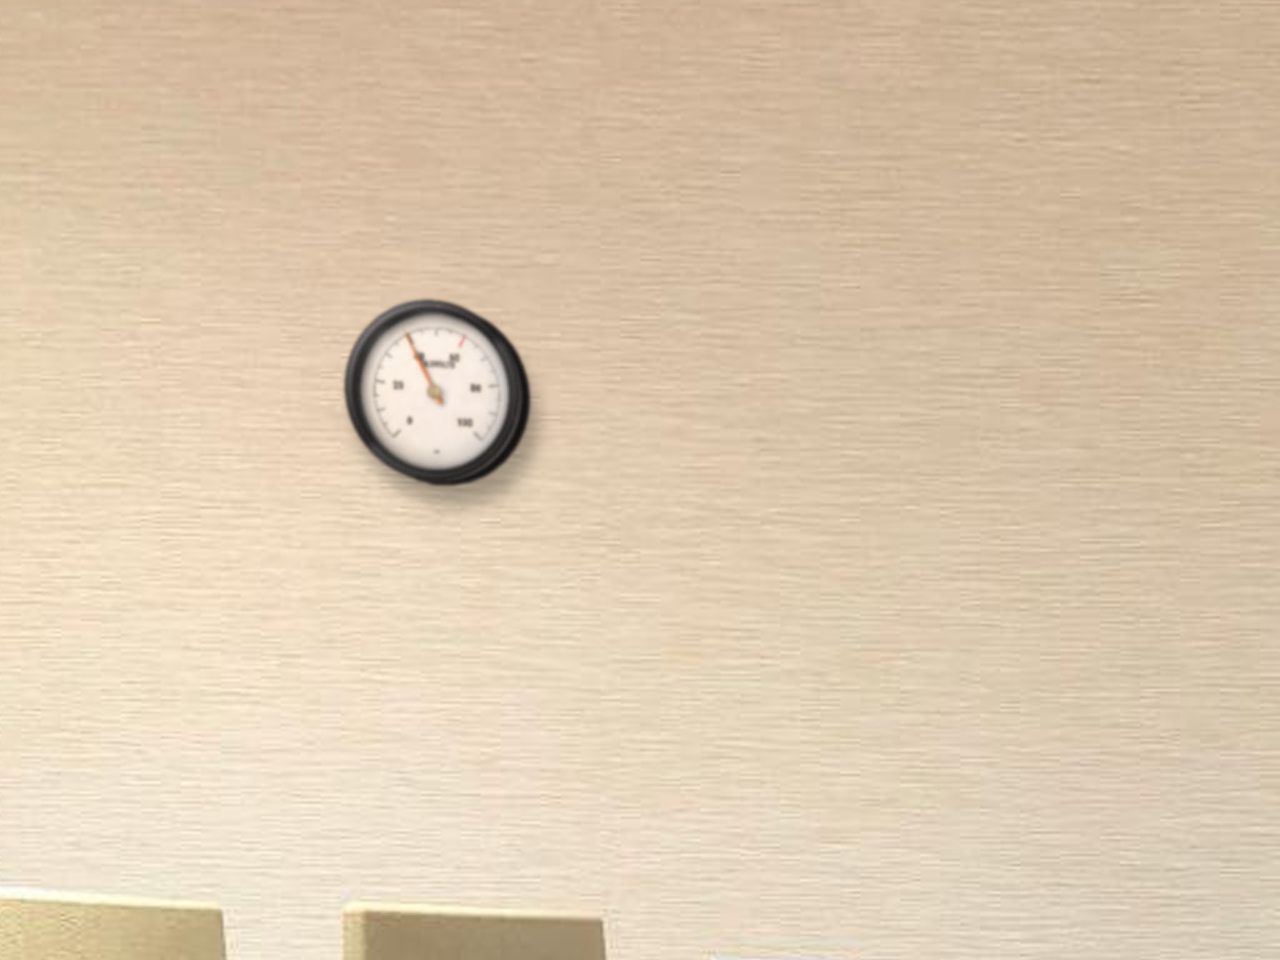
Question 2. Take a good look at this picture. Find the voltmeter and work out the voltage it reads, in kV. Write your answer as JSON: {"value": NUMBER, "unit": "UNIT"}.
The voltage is {"value": 40, "unit": "kV"}
